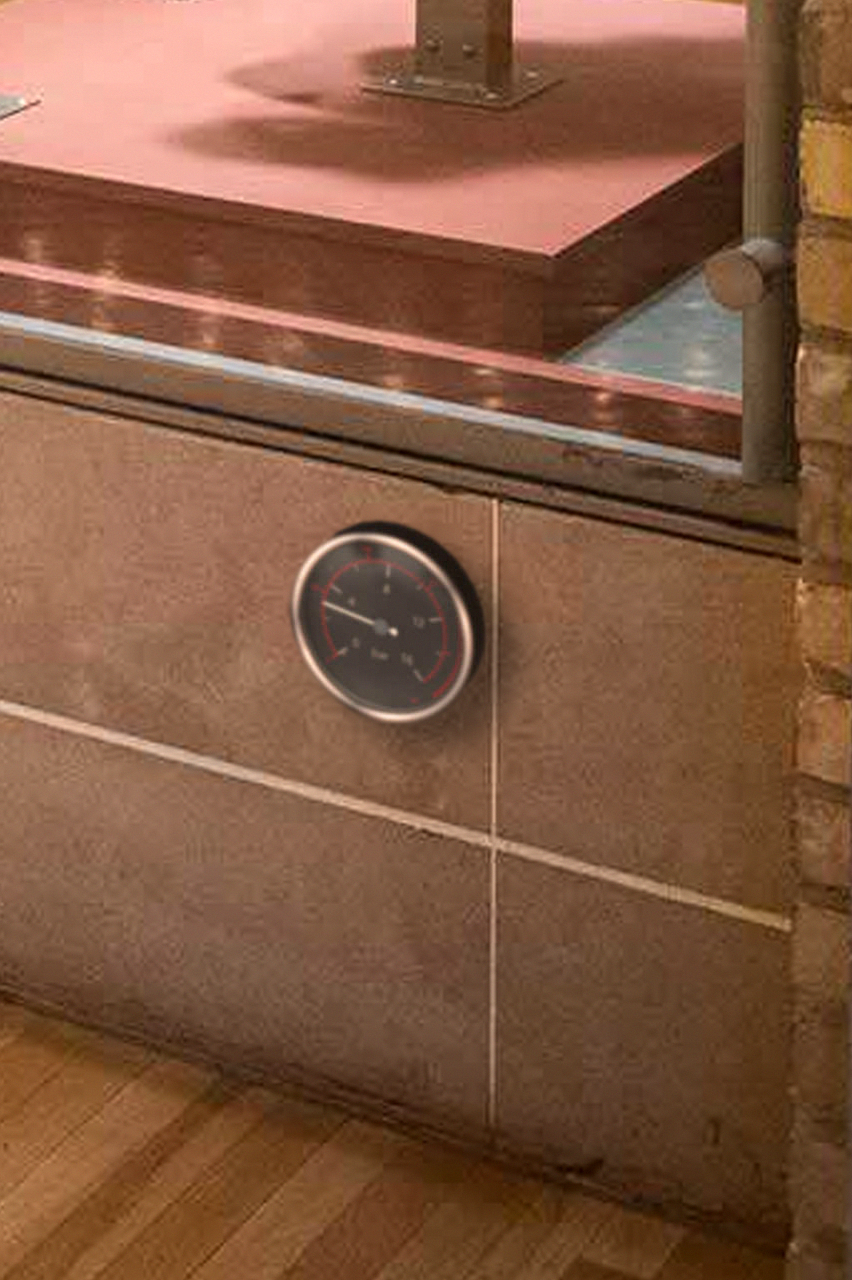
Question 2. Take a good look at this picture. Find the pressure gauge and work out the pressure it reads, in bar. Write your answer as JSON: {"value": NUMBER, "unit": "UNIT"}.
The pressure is {"value": 3, "unit": "bar"}
